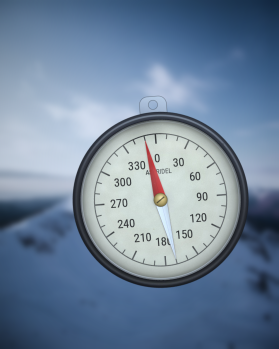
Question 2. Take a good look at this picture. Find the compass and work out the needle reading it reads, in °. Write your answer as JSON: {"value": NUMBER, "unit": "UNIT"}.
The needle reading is {"value": 350, "unit": "°"}
